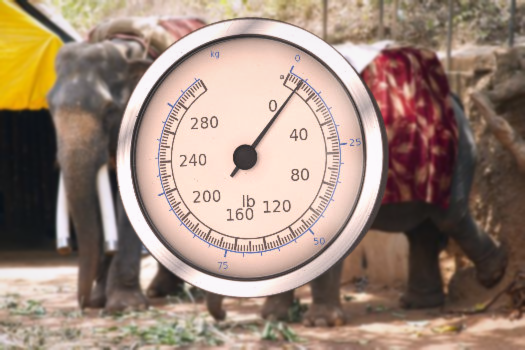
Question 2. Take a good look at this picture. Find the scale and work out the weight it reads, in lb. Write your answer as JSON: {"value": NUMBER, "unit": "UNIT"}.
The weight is {"value": 10, "unit": "lb"}
